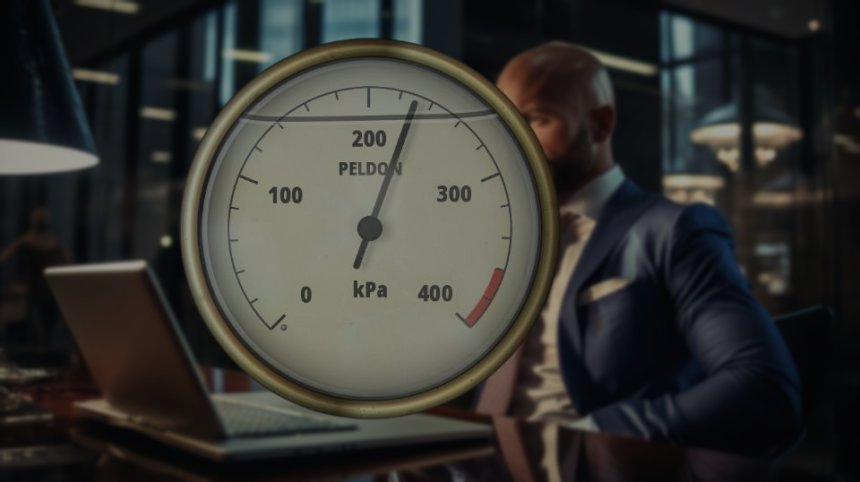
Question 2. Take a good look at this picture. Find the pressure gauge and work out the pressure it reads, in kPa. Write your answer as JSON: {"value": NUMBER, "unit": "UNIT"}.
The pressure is {"value": 230, "unit": "kPa"}
